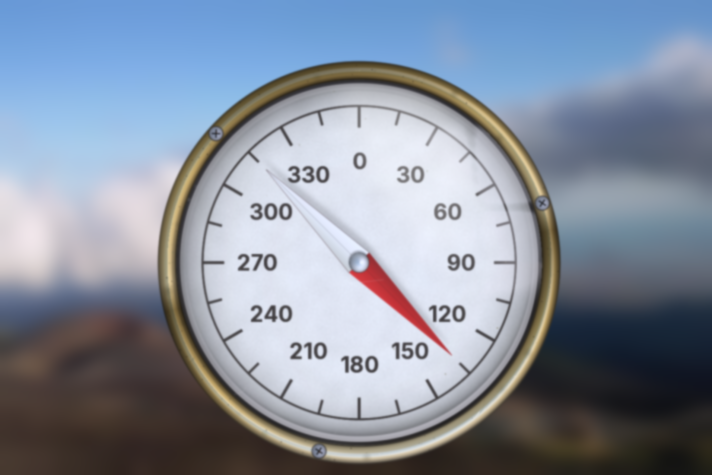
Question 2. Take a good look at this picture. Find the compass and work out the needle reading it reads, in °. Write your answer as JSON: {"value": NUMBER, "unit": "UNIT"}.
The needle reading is {"value": 135, "unit": "°"}
